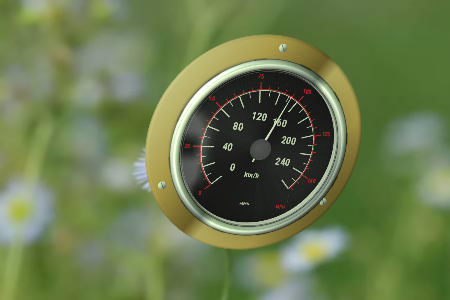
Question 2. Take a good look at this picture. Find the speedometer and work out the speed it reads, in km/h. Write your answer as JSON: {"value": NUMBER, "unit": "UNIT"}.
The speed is {"value": 150, "unit": "km/h"}
